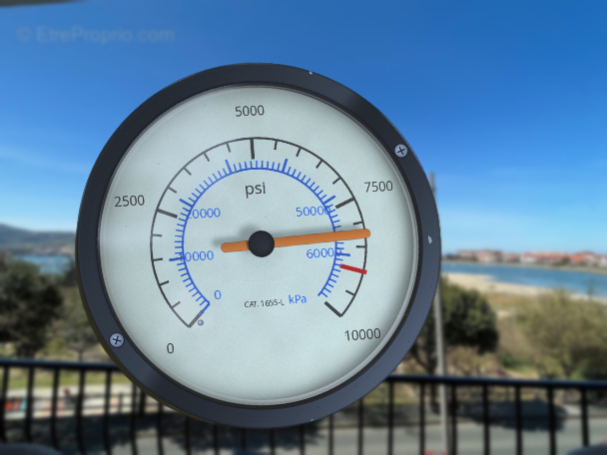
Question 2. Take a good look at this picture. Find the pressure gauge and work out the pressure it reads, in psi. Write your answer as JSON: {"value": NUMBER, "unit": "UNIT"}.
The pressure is {"value": 8250, "unit": "psi"}
